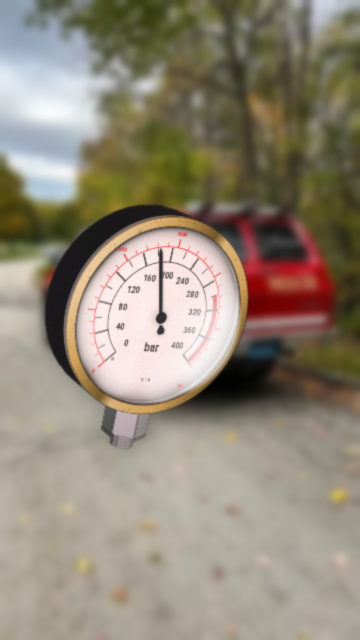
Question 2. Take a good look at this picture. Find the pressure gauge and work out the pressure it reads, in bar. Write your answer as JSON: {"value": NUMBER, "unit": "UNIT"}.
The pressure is {"value": 180, "unit": "bar"}
